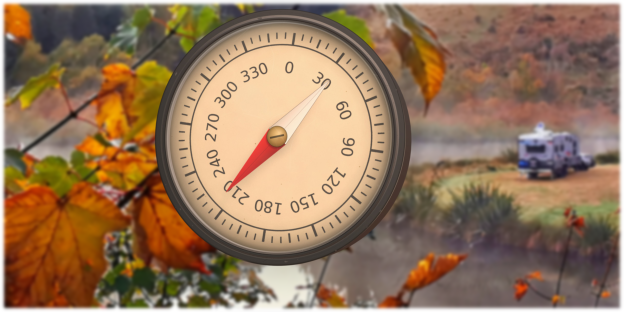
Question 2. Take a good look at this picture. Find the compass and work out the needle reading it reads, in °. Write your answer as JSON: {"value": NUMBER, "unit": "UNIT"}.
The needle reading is {"value": 215, "unit": "°"}
